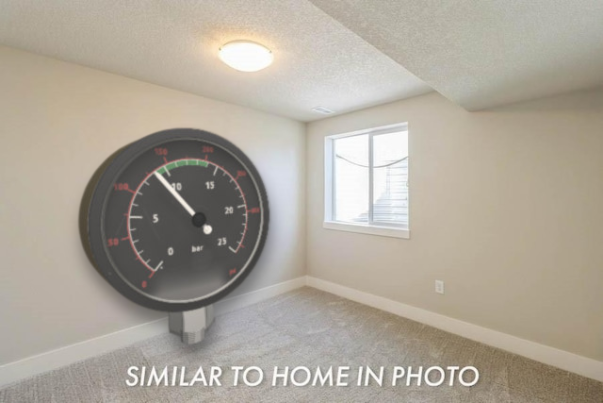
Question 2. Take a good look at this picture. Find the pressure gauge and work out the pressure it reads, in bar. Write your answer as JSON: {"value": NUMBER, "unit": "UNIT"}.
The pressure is {"value": 9, "unit": "bar"}
